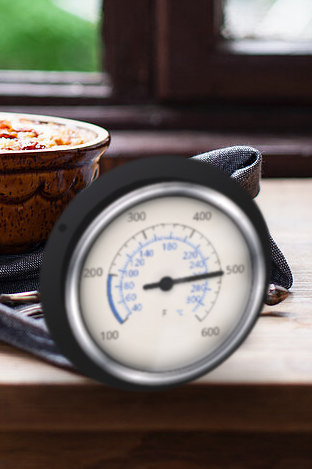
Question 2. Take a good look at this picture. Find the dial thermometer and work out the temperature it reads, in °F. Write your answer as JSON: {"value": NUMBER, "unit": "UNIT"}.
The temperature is {"value": 500, "unit": "°F"}
